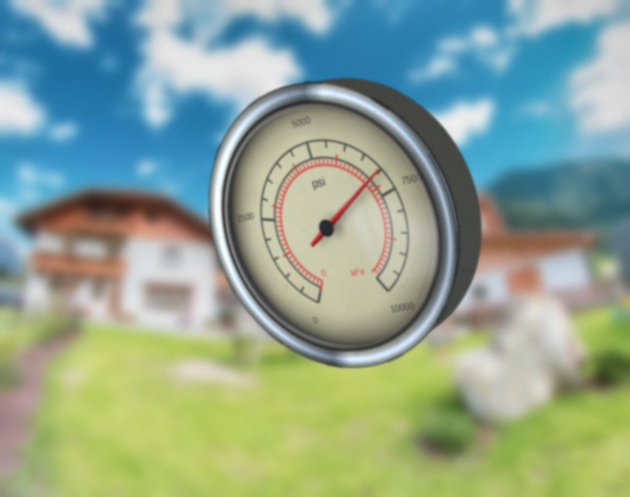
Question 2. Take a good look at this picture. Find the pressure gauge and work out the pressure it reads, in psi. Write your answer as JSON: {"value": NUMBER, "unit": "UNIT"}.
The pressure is {"value": 7000, "unit": "psi"}
